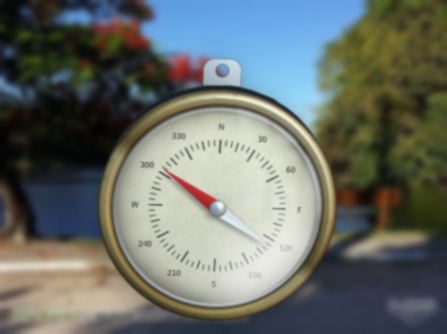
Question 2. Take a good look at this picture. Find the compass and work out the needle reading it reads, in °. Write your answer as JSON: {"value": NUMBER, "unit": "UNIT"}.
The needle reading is {"value": 305, "unit": "°"}
